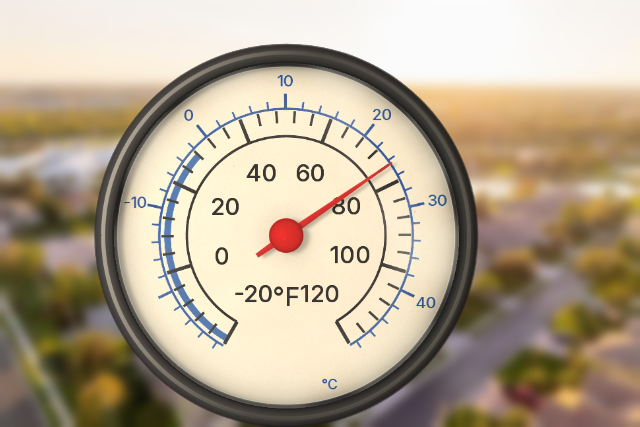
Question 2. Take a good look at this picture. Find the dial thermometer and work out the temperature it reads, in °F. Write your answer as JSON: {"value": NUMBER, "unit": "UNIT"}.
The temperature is {"value": 76, "unit": "°F"}
